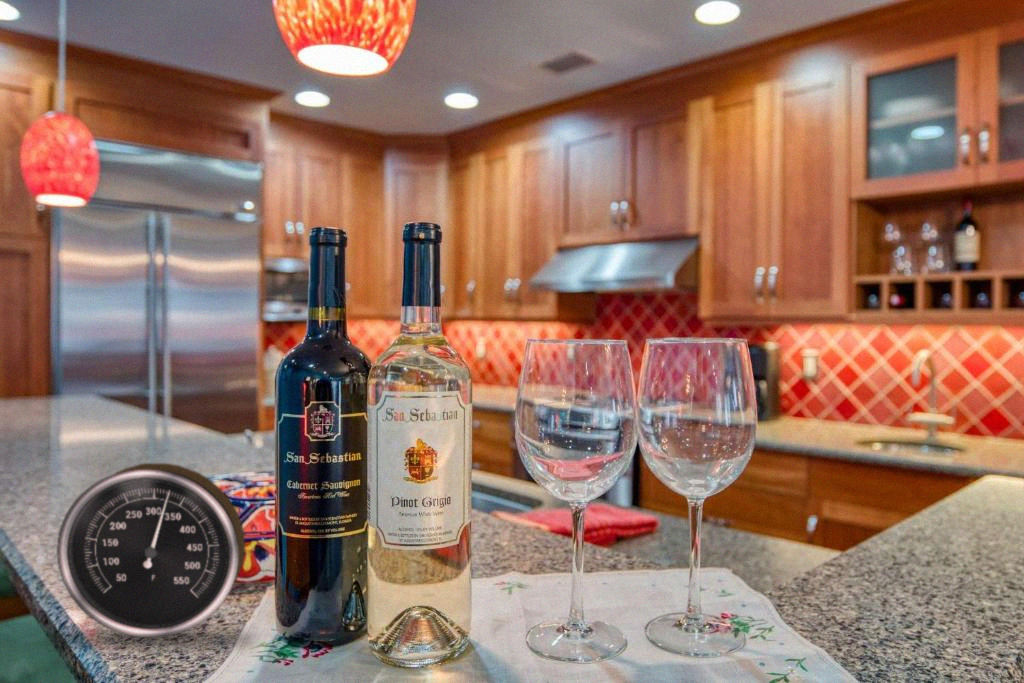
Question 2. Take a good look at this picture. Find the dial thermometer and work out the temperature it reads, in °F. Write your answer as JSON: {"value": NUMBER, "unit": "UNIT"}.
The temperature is {"value": 325, "unit": "°F"}
